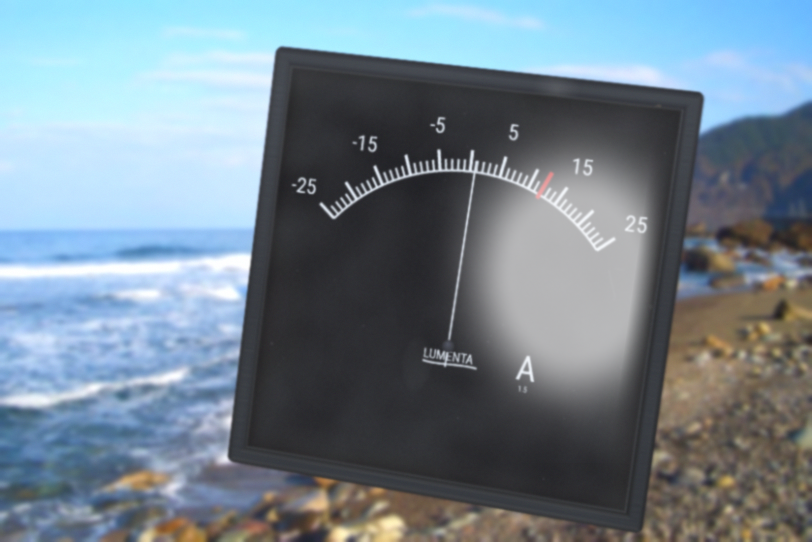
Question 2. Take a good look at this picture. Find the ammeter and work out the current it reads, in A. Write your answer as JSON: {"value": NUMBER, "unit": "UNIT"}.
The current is {"value": 1, "unit": "A"}
